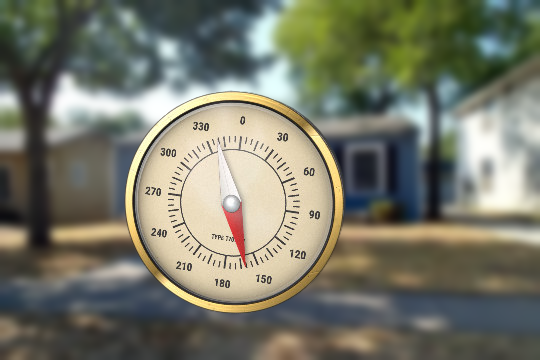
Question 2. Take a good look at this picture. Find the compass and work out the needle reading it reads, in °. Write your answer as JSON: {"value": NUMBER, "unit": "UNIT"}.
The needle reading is {"value": 160, "unit": "°"}
